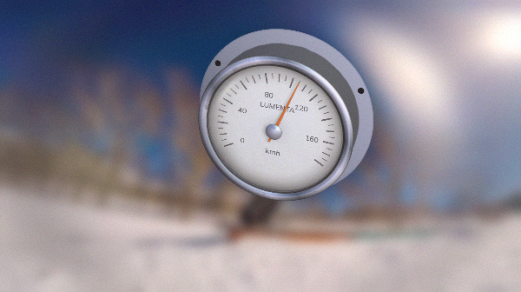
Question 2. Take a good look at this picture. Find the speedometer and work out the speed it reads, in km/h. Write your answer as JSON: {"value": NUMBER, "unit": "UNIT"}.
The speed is {"value": 105, "unit": "km/h"}
